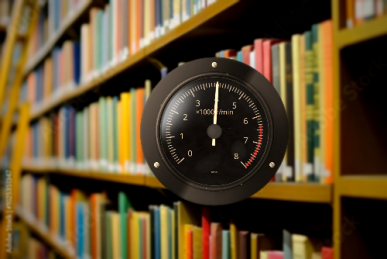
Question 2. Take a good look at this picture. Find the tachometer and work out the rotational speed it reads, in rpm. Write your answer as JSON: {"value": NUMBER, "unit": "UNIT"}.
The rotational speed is {"value": 4000, "unit": "rpm"}
